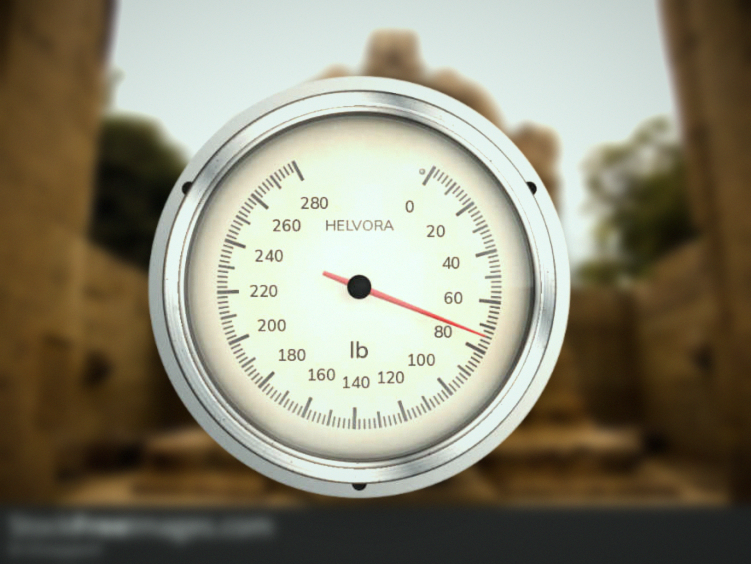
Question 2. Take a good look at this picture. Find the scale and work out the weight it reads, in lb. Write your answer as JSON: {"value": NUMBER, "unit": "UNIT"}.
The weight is {"value": 74, "unit": "lb"}
